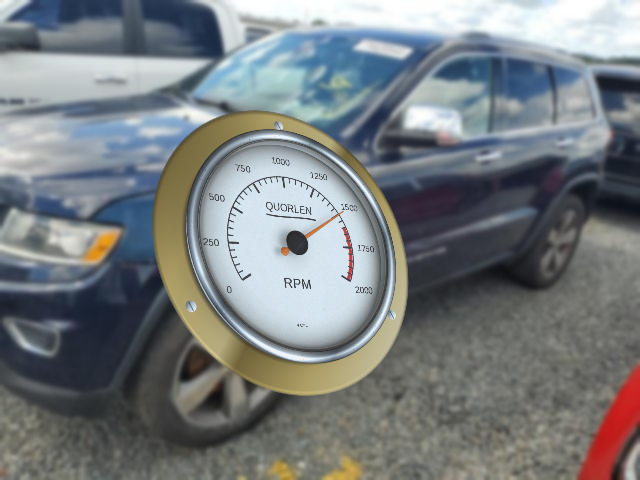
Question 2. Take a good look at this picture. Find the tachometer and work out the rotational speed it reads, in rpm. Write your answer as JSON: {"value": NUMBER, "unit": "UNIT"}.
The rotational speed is {"value": 1500, "unit": "rpm"}
